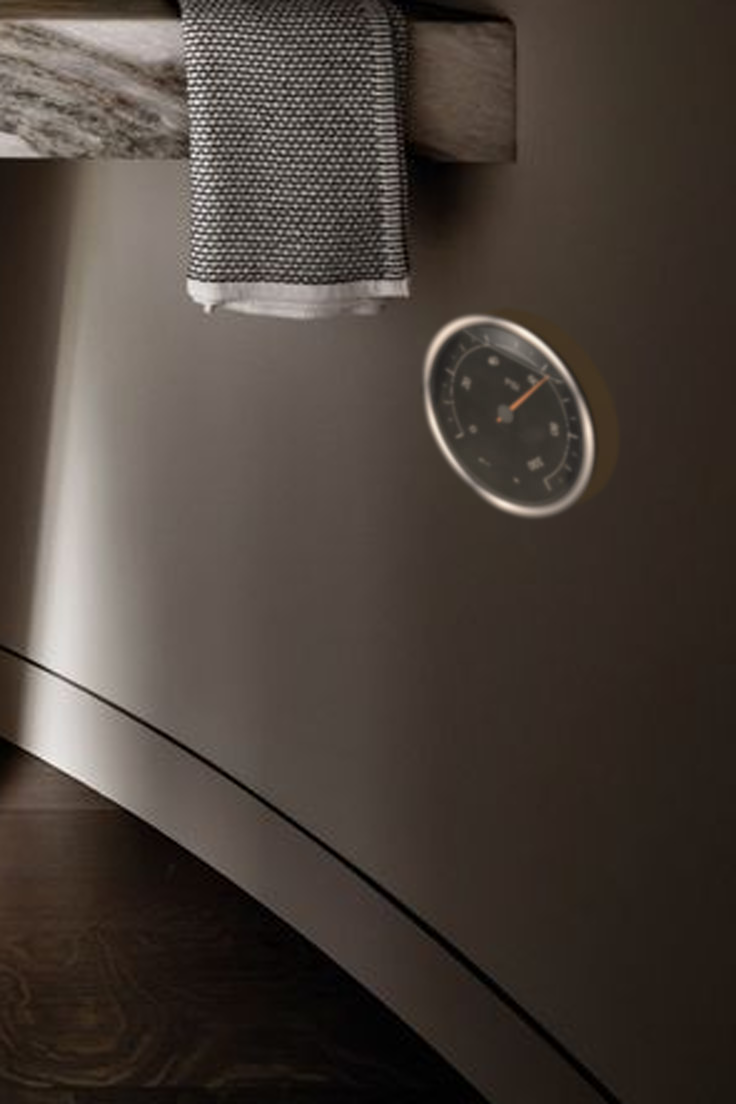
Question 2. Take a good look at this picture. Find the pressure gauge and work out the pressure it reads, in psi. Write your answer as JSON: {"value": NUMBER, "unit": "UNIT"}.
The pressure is {"value": 62.5, "unit": "psi"}
